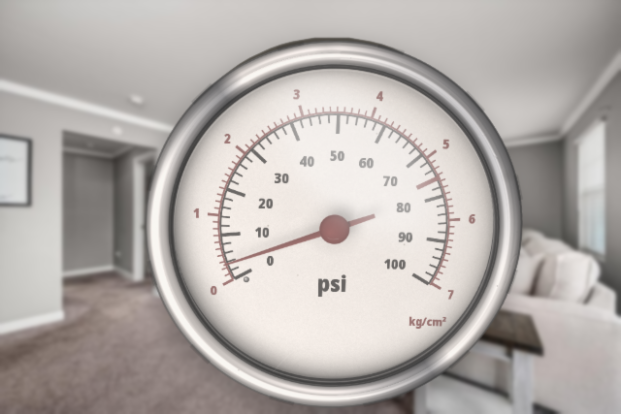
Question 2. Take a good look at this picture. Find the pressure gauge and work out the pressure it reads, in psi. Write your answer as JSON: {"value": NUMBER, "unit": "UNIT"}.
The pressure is {"value": 4, "unit": "psi"}
